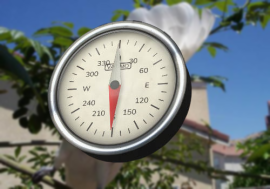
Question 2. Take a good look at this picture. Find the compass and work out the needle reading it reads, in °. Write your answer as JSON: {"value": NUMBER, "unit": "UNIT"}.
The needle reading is {"value": 180, "unit": "°"}
